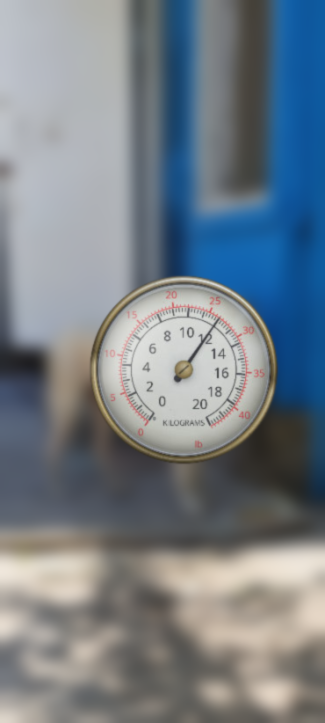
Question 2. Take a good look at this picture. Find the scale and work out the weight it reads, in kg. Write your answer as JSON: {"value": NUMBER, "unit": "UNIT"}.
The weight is {"value": 12, "unit": "kg"}
